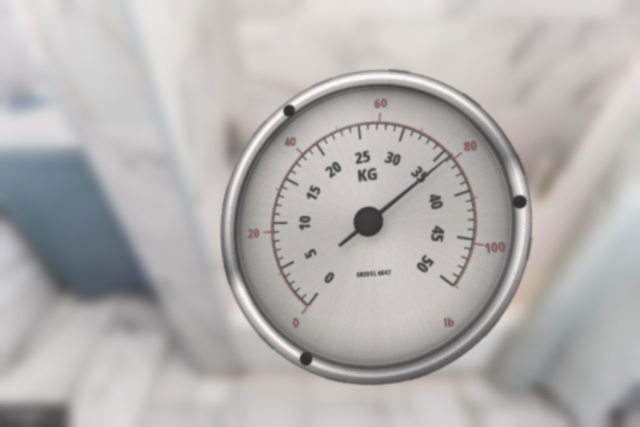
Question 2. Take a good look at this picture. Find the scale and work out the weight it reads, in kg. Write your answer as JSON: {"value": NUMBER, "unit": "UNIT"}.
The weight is {"value": 36, "unit": "kg"}
